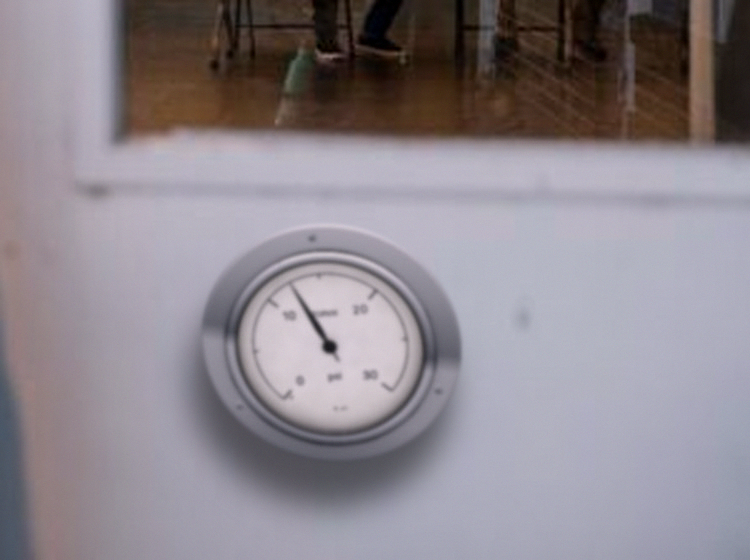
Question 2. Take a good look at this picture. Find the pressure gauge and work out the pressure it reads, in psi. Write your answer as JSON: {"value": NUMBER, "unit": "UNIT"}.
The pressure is {"value": 12.5, "unit": "psi"}
